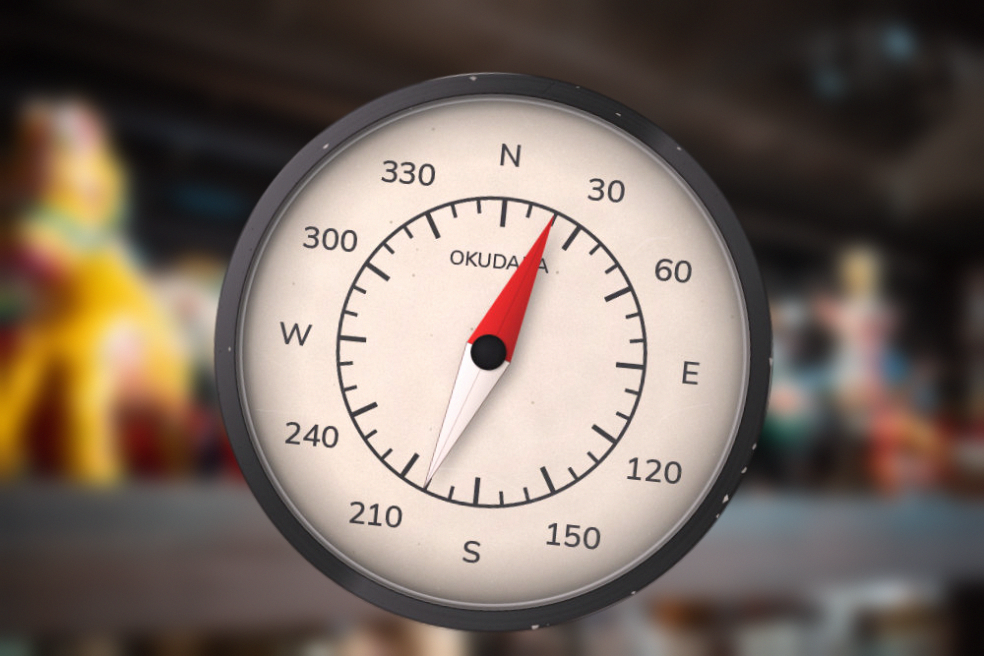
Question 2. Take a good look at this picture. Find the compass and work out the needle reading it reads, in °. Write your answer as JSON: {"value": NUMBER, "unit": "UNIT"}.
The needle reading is {"value": 20, "unit": "°"}
